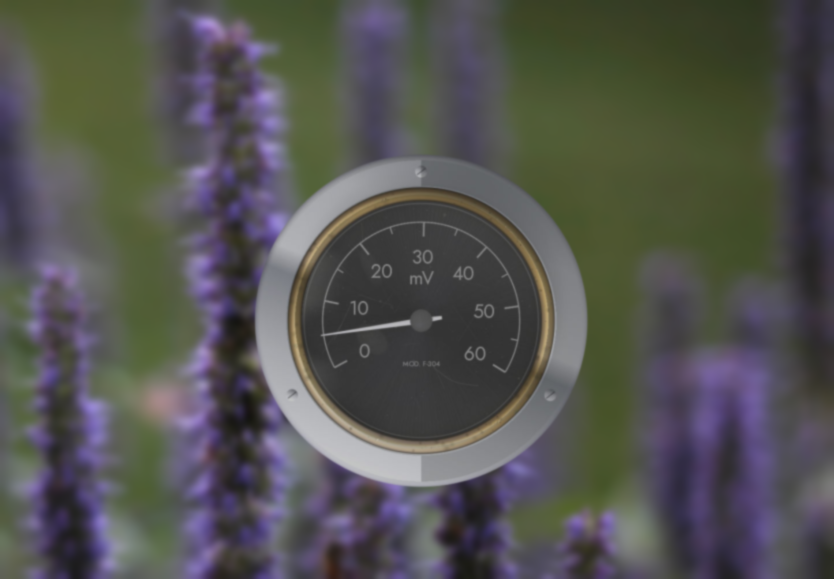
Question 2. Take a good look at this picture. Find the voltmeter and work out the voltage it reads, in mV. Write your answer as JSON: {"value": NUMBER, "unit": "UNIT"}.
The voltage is {"value": 5, "unit": "mV"}
